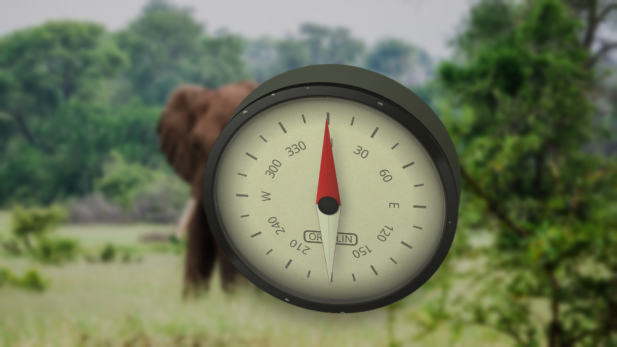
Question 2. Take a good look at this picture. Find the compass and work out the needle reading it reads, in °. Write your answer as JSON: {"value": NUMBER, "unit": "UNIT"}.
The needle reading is {"value": 0, "unit": "°"}
